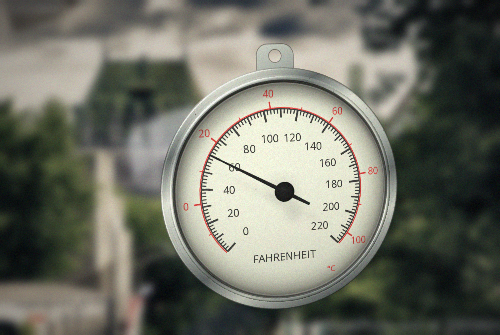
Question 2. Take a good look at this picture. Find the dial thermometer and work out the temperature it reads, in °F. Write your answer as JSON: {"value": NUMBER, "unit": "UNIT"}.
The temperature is {"value": 60, "unit": "°F"}
